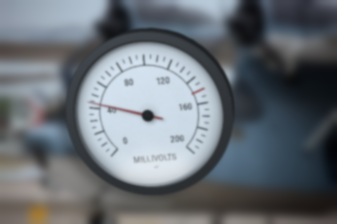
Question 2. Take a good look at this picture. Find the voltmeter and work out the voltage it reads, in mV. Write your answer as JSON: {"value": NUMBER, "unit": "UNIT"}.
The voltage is {"value": 45, "unit": "mV"}
